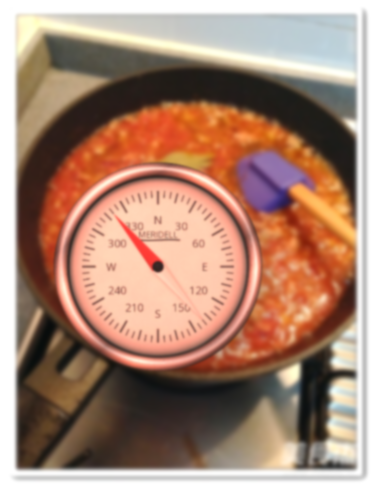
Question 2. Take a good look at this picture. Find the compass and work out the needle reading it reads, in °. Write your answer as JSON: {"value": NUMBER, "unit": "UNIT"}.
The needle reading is {"value": 320, "unit": "°"}
